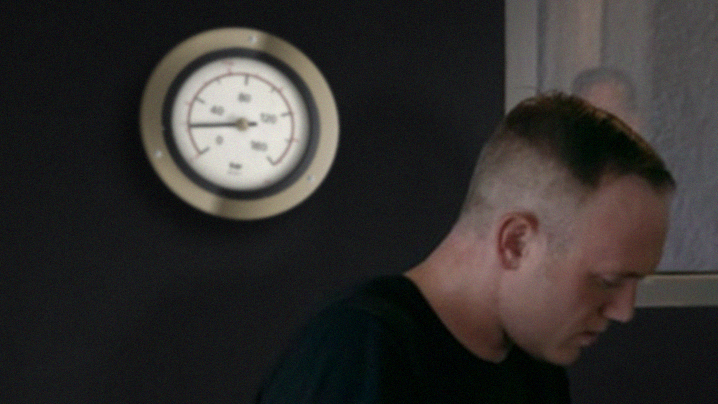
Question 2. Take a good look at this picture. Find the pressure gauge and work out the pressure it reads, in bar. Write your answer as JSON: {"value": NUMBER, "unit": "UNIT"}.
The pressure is {"value": 20, "unit": "bar"}
